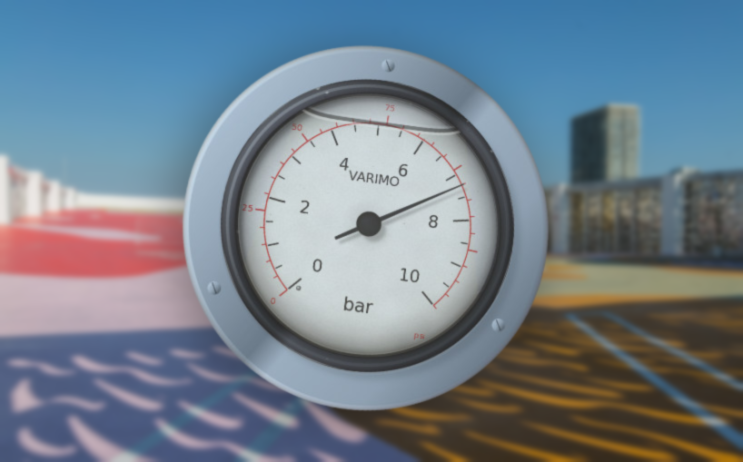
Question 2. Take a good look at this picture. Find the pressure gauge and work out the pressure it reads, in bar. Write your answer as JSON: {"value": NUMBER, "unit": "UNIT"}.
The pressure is {"value": 7.25, "unit": "bar"}
